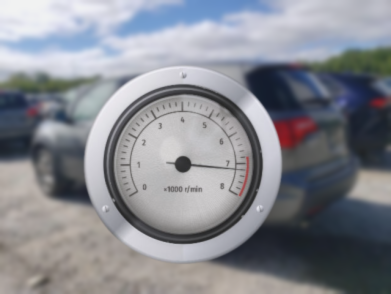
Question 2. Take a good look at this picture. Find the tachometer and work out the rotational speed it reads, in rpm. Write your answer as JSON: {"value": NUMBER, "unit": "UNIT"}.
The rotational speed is {"value": 7200, "unit": "rpm"}
